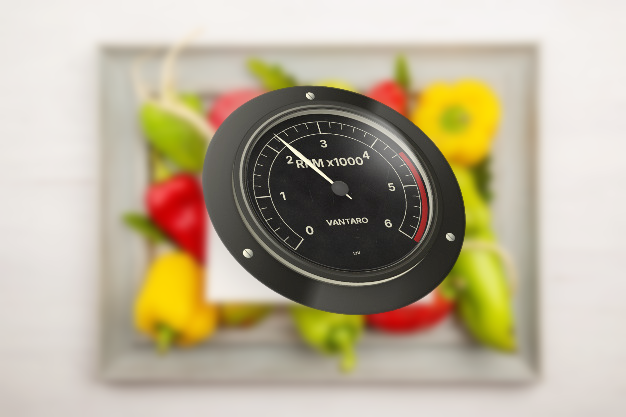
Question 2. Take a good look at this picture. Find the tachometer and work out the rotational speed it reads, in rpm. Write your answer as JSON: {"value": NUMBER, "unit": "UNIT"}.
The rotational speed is {"value": 2200, "unit": "rpm"}
